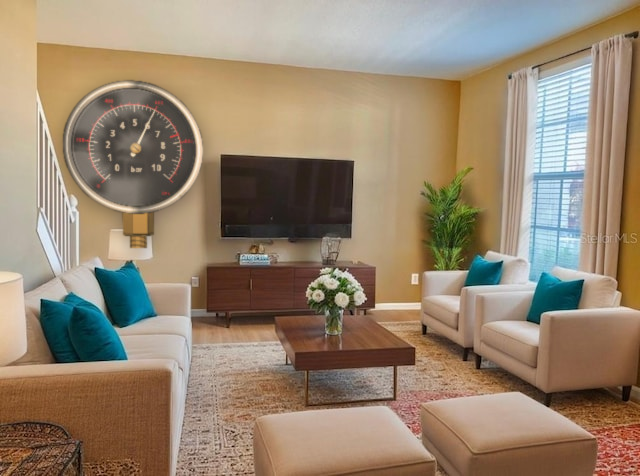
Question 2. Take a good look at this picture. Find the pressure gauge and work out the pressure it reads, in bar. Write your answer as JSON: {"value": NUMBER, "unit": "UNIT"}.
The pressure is {"value": 6, "unit": "bar"}
